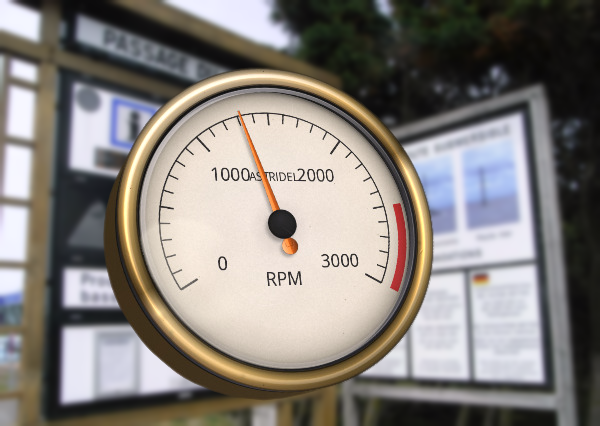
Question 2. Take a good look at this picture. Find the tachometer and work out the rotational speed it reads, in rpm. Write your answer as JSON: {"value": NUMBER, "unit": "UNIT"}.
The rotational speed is {"value": 1300, "unit": "rpm"}
